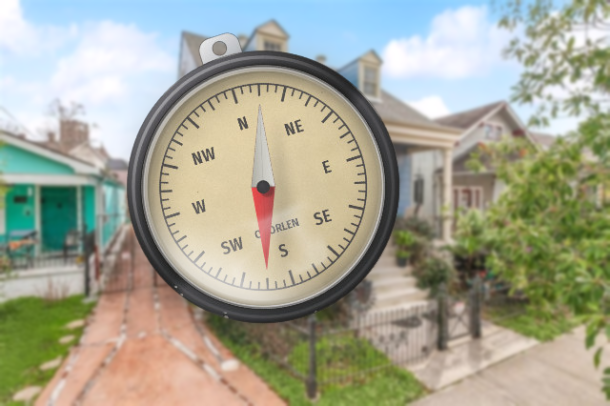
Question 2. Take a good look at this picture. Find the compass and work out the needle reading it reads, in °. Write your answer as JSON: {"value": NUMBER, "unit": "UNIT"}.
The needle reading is {"value": 195, "unit": "°"}
